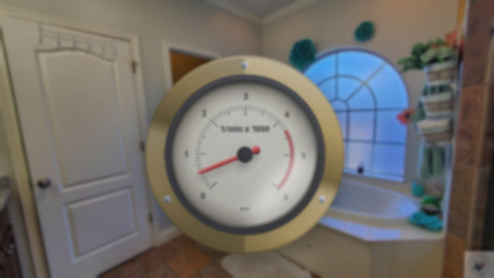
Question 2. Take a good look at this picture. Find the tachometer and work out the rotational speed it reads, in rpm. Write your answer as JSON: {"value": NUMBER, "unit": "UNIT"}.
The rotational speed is {"value": 500, "unit": "rpm"}
